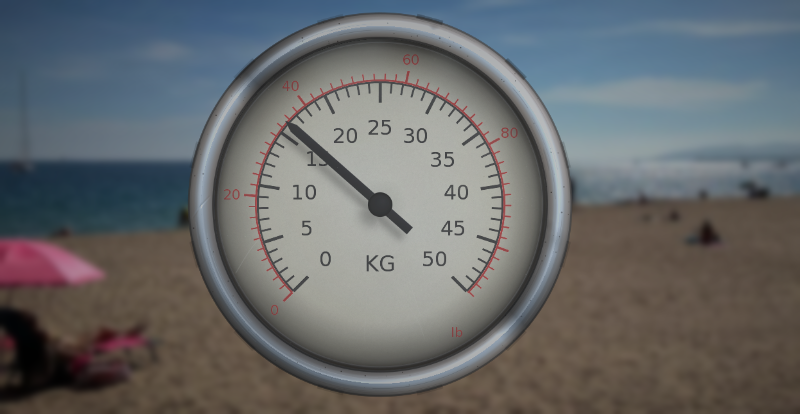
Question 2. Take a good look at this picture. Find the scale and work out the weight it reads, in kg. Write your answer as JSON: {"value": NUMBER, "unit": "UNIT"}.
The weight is {"value": 16, "unit": "kg"}
